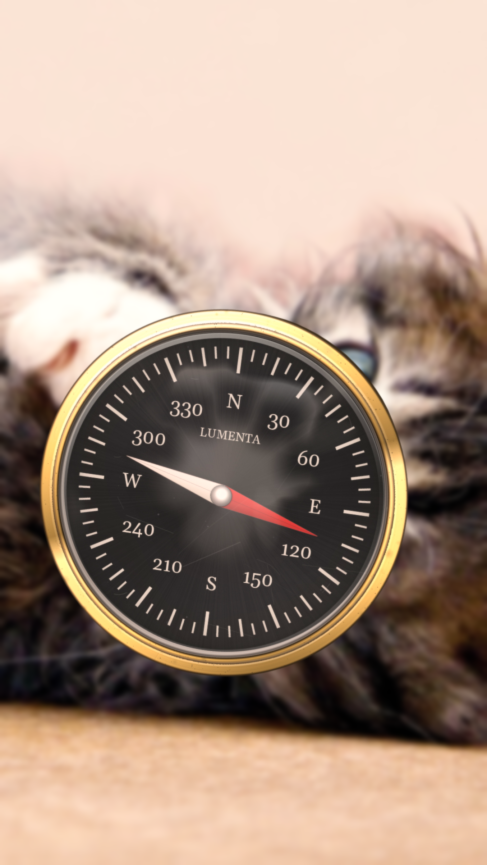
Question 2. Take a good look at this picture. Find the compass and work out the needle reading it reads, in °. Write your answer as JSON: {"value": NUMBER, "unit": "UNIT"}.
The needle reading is {"value": 105, "unit": "°"}
